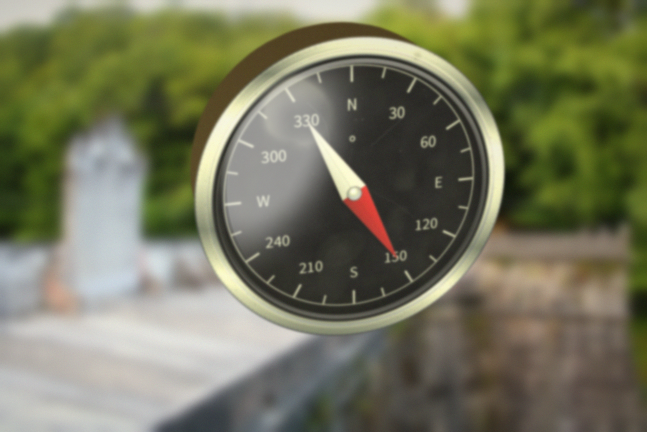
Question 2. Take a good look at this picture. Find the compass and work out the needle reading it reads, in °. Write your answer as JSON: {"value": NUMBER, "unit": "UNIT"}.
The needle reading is {"value": 150, "unit": "°"}
